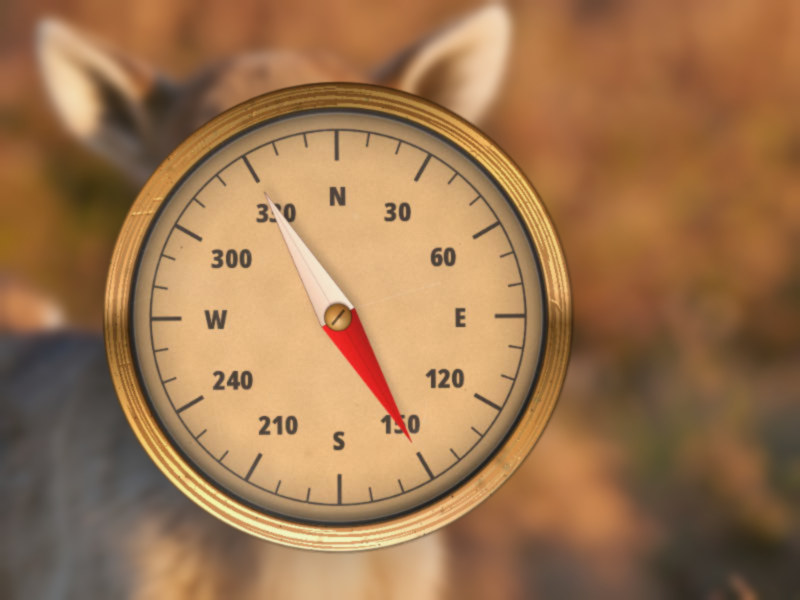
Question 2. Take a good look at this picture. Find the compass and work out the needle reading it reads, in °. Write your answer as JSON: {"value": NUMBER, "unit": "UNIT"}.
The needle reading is {"value": 150, "unit": "°"}
